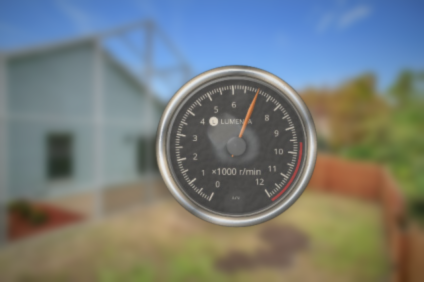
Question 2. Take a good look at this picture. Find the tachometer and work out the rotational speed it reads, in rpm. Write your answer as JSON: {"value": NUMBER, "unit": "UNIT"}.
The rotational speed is {"value": 7000, "unit": "rpm"}
